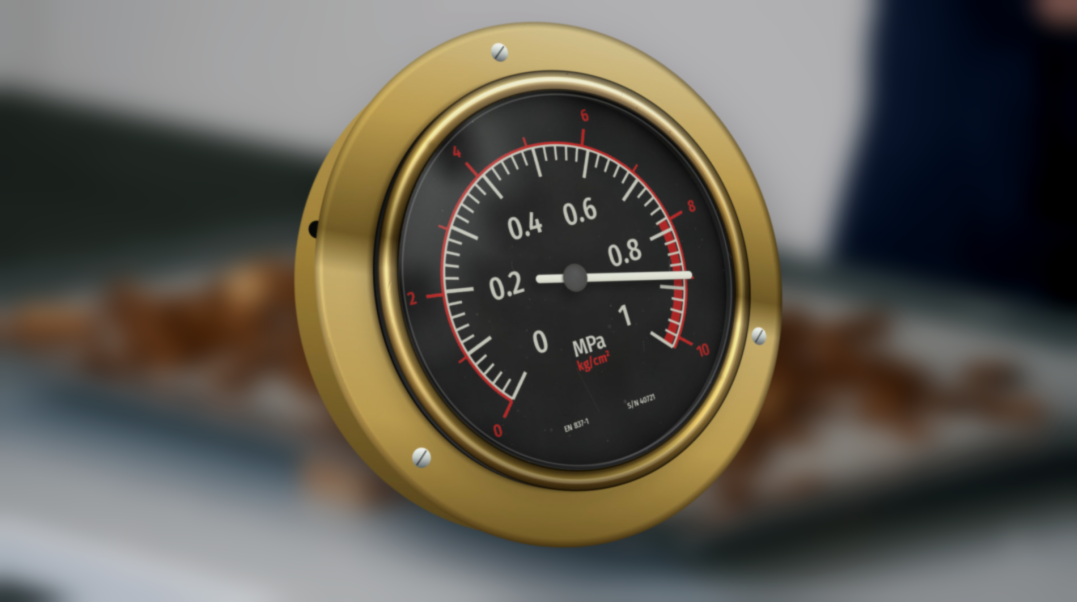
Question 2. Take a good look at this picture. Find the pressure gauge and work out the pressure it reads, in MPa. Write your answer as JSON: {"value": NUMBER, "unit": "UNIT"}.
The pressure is {"value": 0.88, "unit": "MPa"}
